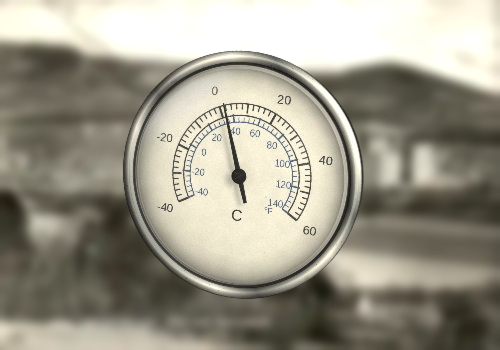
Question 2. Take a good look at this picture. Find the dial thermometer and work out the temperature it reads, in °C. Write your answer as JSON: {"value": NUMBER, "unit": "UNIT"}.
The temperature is {"value": 2, "unit": "°C"}
